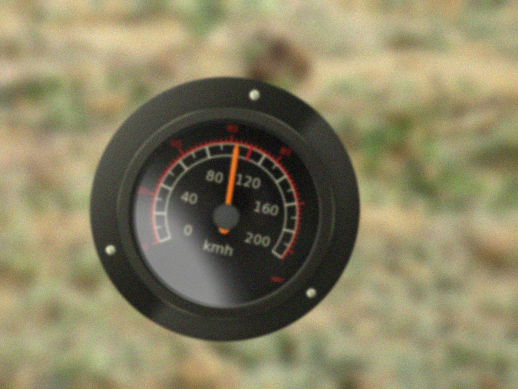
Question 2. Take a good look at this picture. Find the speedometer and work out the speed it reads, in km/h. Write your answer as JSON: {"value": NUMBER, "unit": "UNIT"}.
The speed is {"value": 100, "unit": "km/h"}
